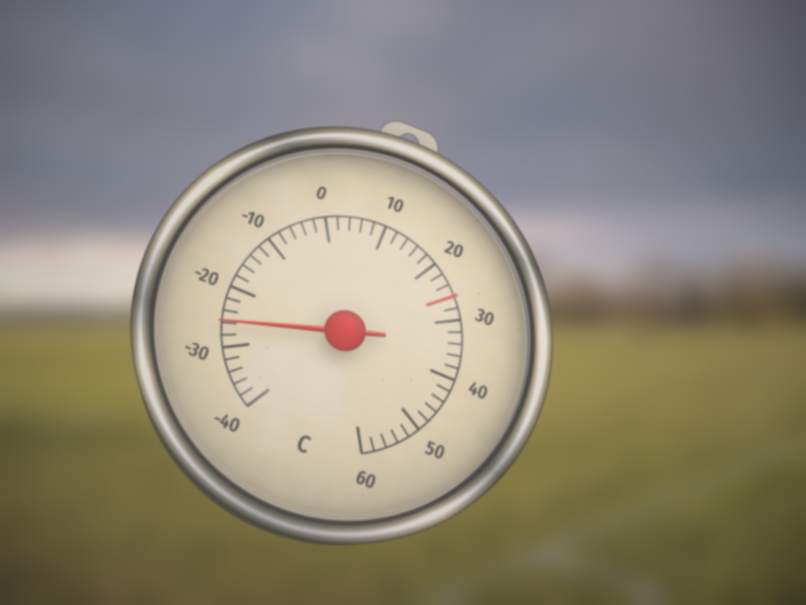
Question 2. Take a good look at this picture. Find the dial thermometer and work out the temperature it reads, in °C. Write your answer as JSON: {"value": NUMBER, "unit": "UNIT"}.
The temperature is {"value": -26, "unit": "°C"}
